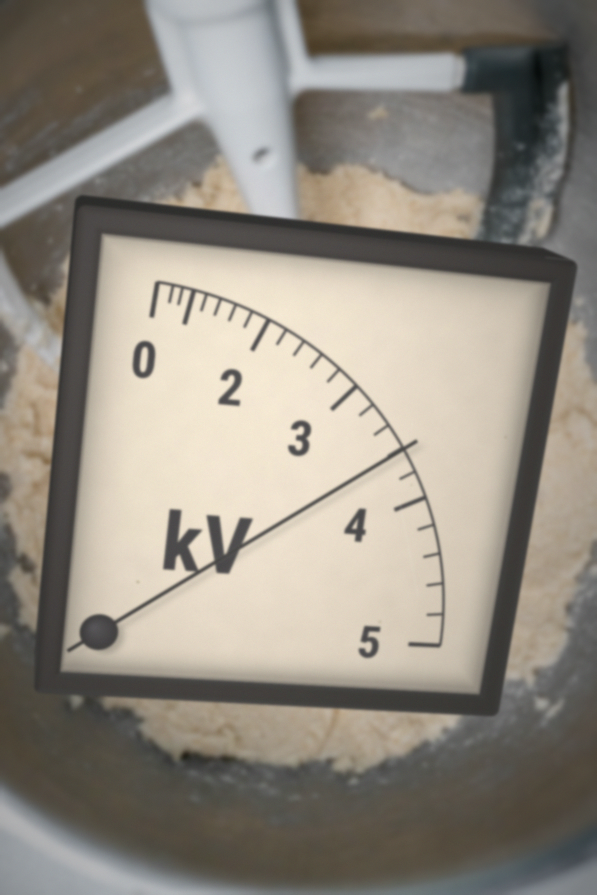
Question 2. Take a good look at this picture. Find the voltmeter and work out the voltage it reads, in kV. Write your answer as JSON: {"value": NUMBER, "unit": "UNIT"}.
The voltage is {"value": 3.6, "unit": "kV"}
